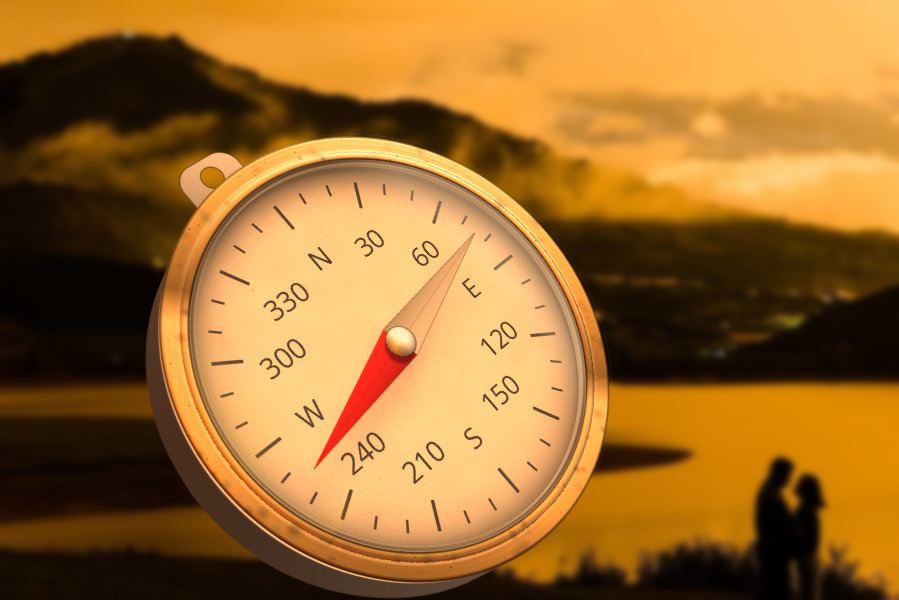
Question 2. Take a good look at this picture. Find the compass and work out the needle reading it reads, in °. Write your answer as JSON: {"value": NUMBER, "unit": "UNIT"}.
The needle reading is {"value": 255, "unit": "°"}
